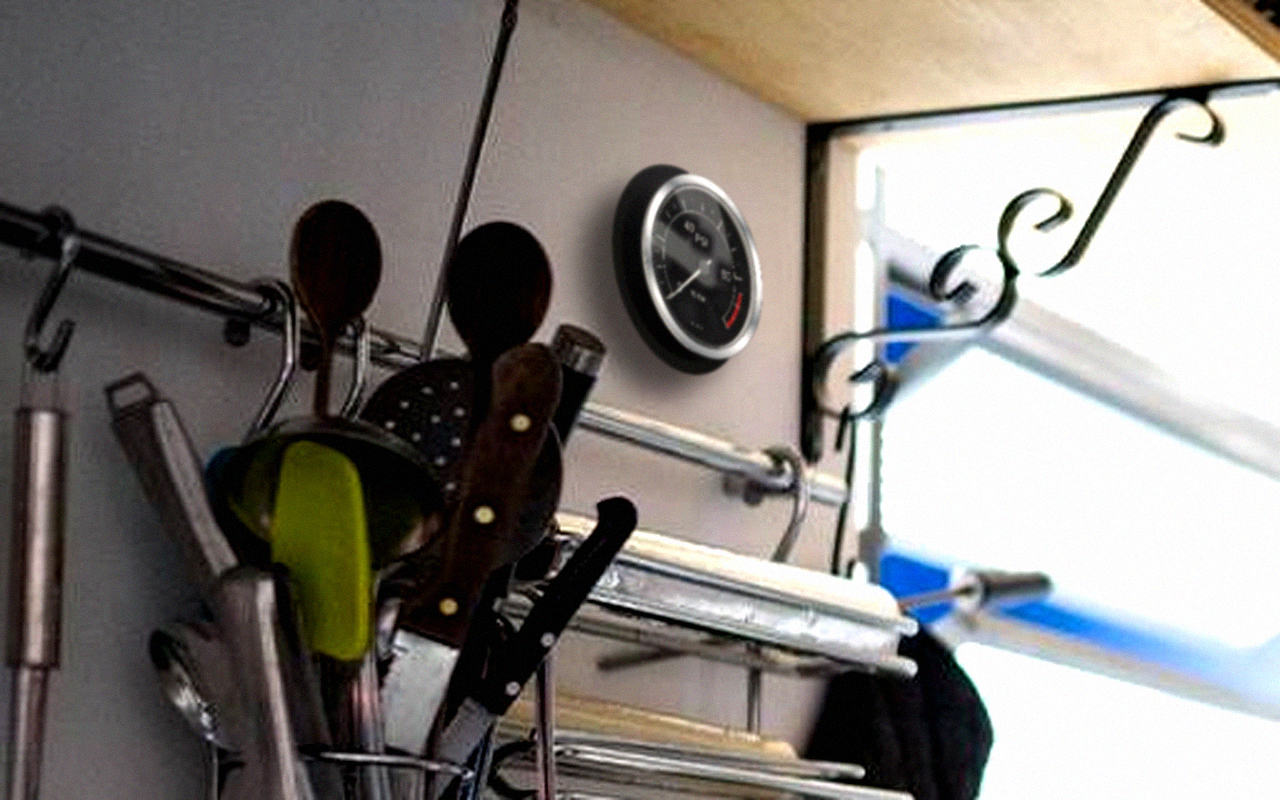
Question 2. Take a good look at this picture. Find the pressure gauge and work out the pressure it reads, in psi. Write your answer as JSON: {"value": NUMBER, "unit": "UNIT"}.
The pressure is {"value": 0, "unit": "psi"}
